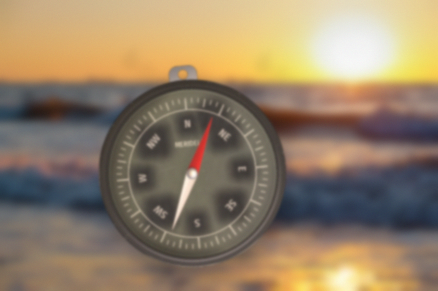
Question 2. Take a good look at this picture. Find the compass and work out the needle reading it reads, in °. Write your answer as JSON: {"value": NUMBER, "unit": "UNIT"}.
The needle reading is {"value": 25, "unit": "°"}
